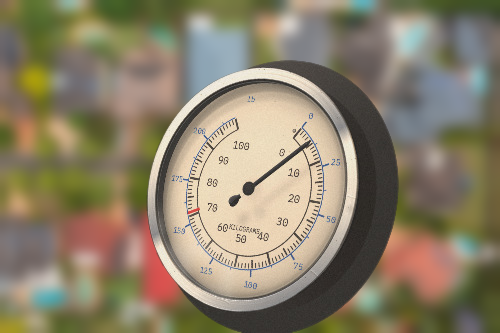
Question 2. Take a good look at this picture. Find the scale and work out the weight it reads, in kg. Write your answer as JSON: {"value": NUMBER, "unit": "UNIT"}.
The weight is {"value": 5, "unit": "kg"}
